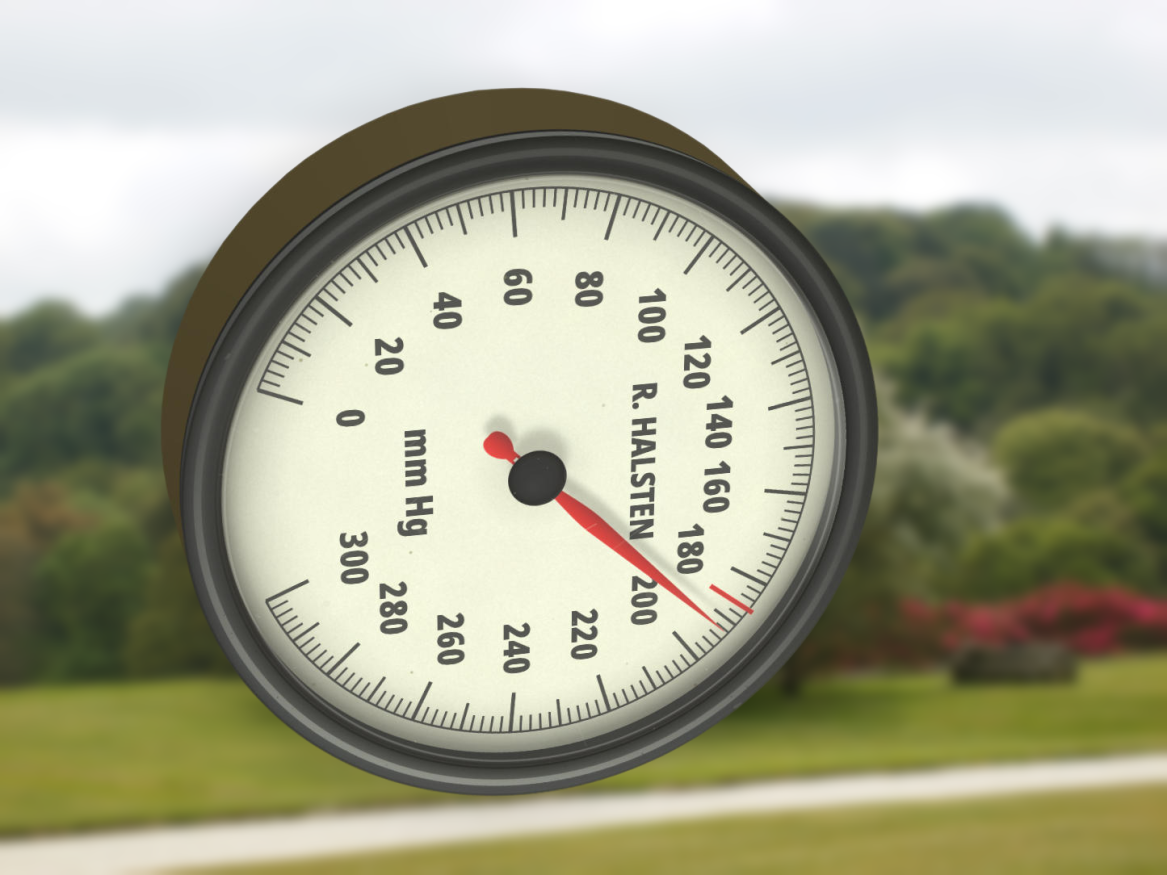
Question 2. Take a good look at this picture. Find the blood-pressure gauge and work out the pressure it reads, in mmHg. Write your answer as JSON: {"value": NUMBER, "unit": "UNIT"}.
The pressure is {"value": 192, "unit": "mmHg"}
